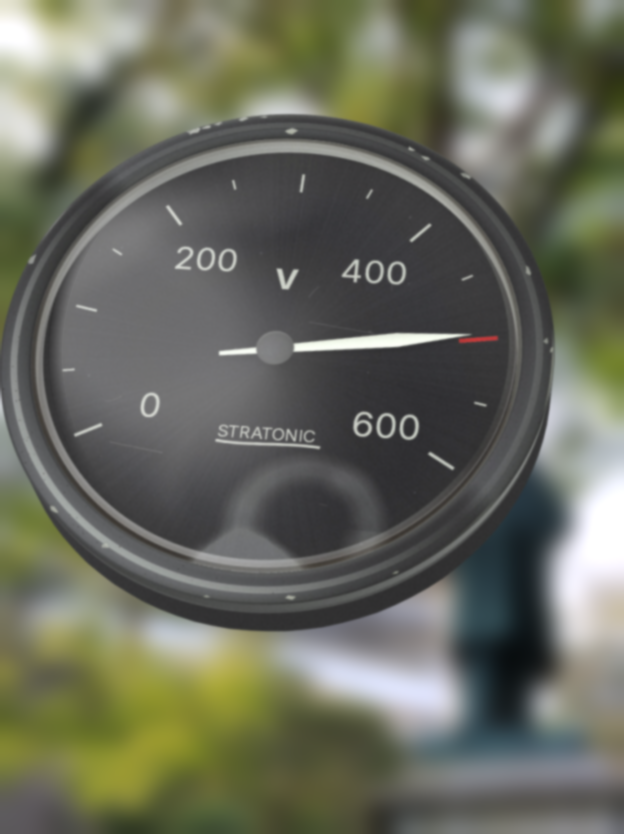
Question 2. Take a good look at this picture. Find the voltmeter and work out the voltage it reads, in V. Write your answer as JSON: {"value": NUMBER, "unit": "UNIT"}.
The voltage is {"value": 500, "unit": "V"}
